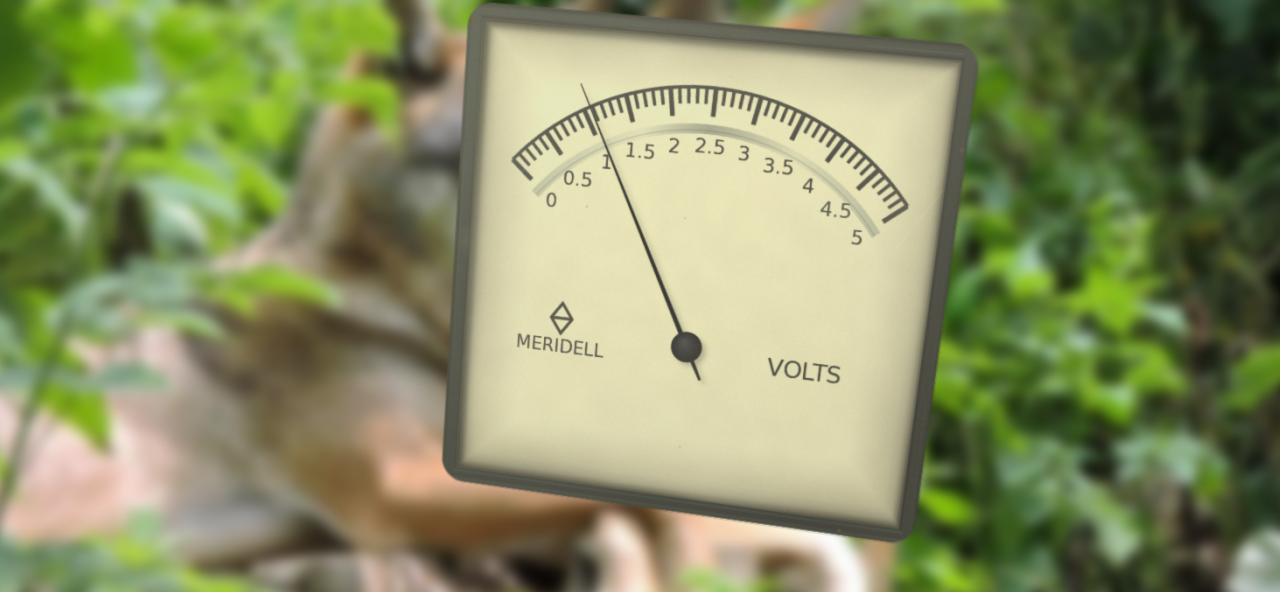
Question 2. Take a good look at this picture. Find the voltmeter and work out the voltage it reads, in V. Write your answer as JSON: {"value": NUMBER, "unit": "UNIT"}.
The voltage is {"value": 1.1, "unit": "V"}
